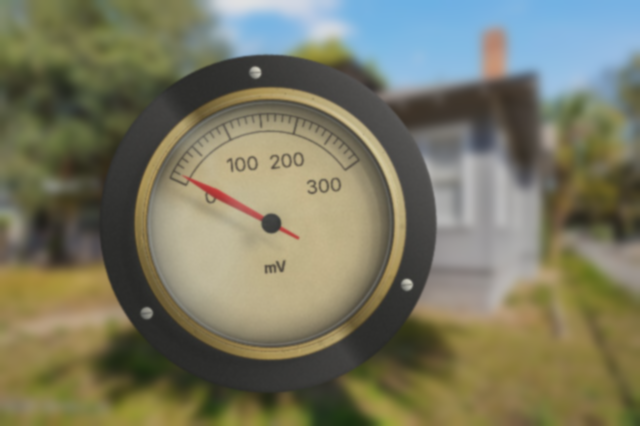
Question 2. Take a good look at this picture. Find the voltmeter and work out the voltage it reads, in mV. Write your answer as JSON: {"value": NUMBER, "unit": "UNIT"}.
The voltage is {"value": 10, "unit": "mV"}
